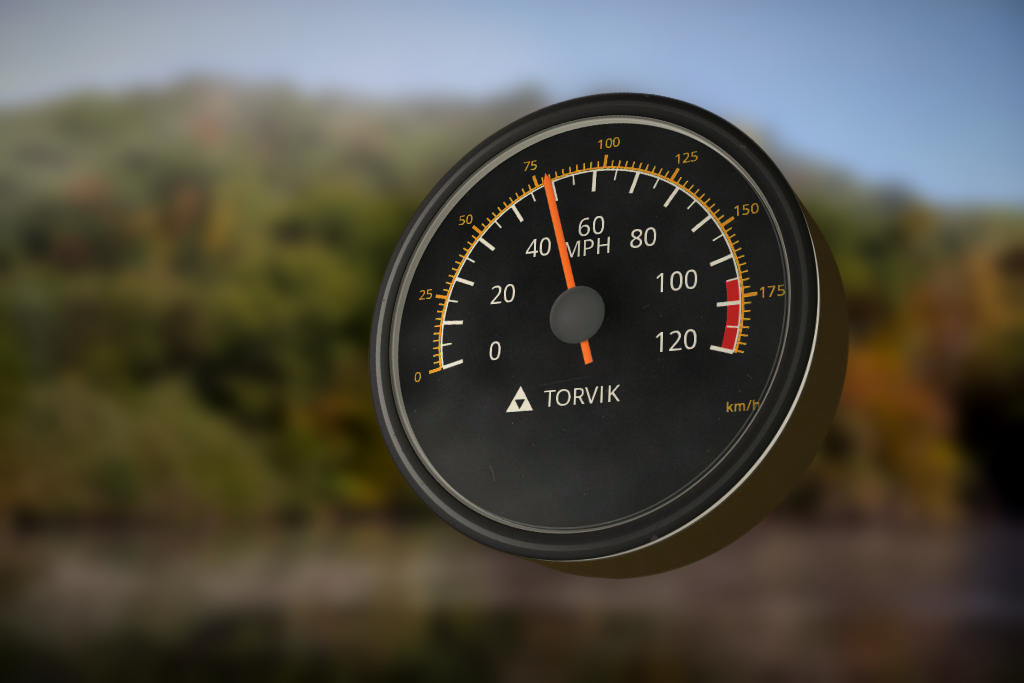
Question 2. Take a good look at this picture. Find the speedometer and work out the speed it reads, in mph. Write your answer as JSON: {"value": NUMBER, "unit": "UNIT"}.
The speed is {"value": 50, "unit": "mph"}
